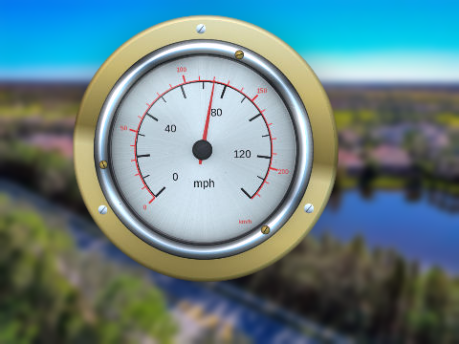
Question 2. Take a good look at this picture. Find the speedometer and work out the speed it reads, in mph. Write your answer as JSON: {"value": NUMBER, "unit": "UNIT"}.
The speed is {"value": 75, "unit": "mph"}
